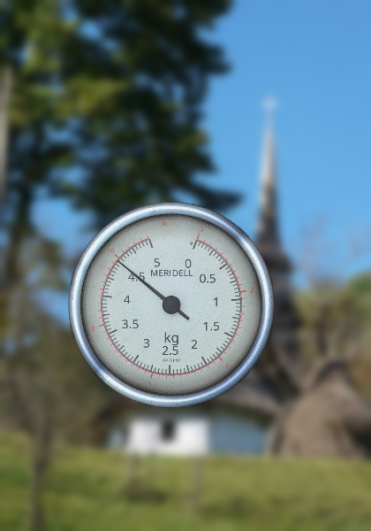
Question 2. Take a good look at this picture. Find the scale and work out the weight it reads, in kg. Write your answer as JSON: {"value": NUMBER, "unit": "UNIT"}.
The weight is {"value": 4.5, "unit": "kg"}
